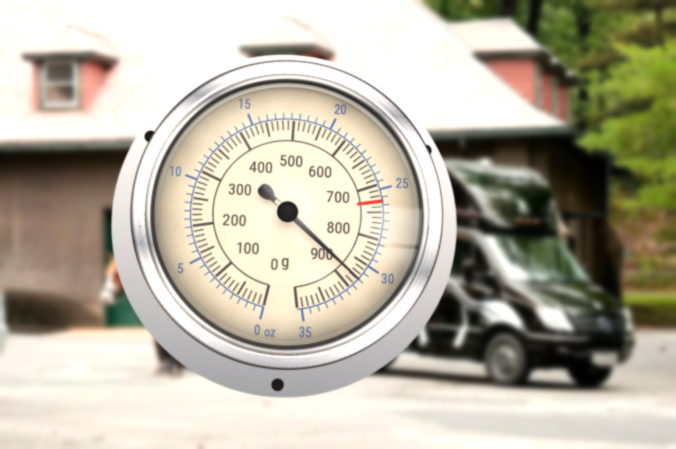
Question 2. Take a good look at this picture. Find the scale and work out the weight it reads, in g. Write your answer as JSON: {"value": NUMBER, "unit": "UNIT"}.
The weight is {"value": 880, "unit": "g"}
